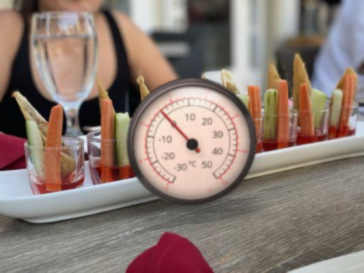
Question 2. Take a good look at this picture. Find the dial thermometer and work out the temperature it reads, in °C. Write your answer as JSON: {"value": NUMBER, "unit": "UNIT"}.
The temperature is {"value": 0, "unit": "°C"}
